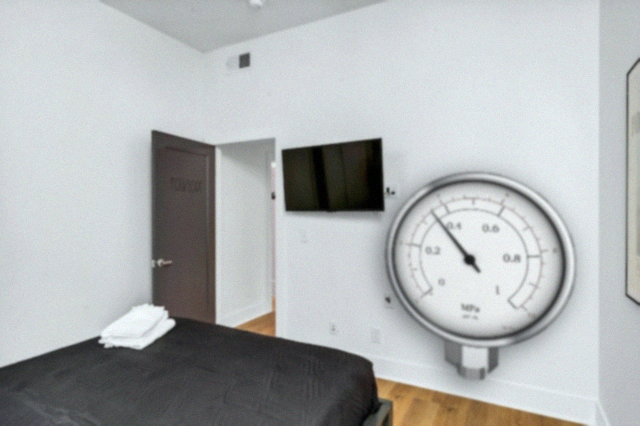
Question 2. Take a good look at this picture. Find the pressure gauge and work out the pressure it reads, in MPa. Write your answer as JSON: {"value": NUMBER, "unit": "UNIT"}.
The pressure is {"value": 0.35, "unit": "MPa"}
